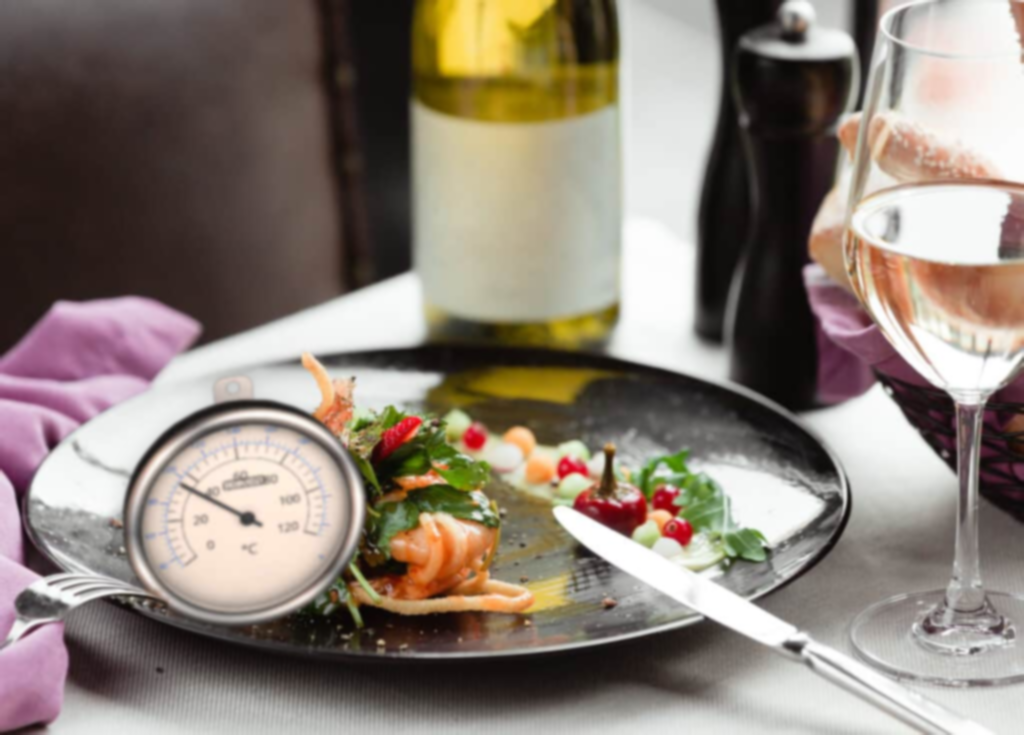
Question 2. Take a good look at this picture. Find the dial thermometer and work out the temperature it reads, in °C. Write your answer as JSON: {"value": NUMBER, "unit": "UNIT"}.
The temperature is {"value": 36, "unit": "°C"}
